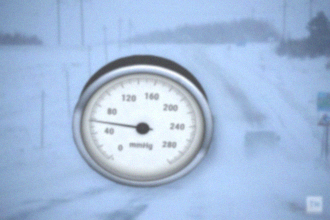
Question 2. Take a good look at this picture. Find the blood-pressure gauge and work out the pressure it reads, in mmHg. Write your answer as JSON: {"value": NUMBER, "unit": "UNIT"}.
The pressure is {"value": 60, "unit": "mmHg"}
